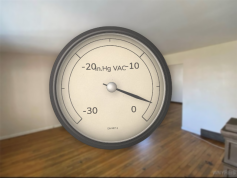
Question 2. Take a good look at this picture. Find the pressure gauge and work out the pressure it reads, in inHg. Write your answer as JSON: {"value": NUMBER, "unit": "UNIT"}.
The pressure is {"value": -2.5, "unit": "inHg"}
